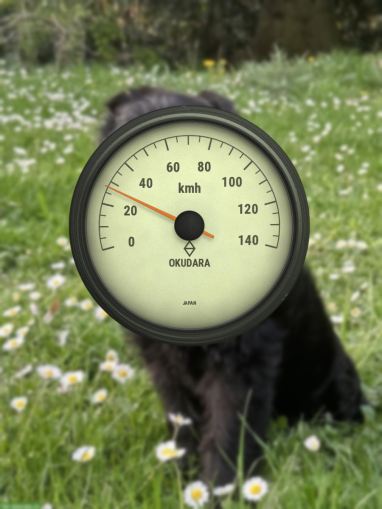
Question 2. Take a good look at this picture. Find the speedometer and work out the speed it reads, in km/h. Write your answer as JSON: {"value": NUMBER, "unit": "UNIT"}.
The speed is {"value": 27.5, "unit": "km/h"}
